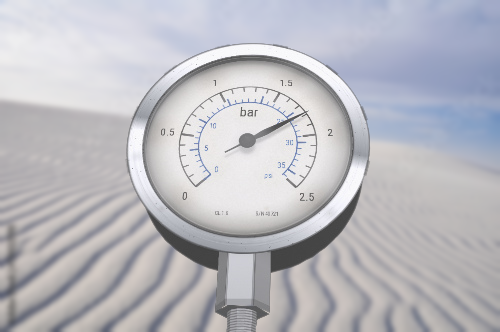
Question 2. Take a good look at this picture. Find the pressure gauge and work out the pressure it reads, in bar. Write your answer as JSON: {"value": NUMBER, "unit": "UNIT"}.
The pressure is {"value": 1.8, "unit": "bar"}
